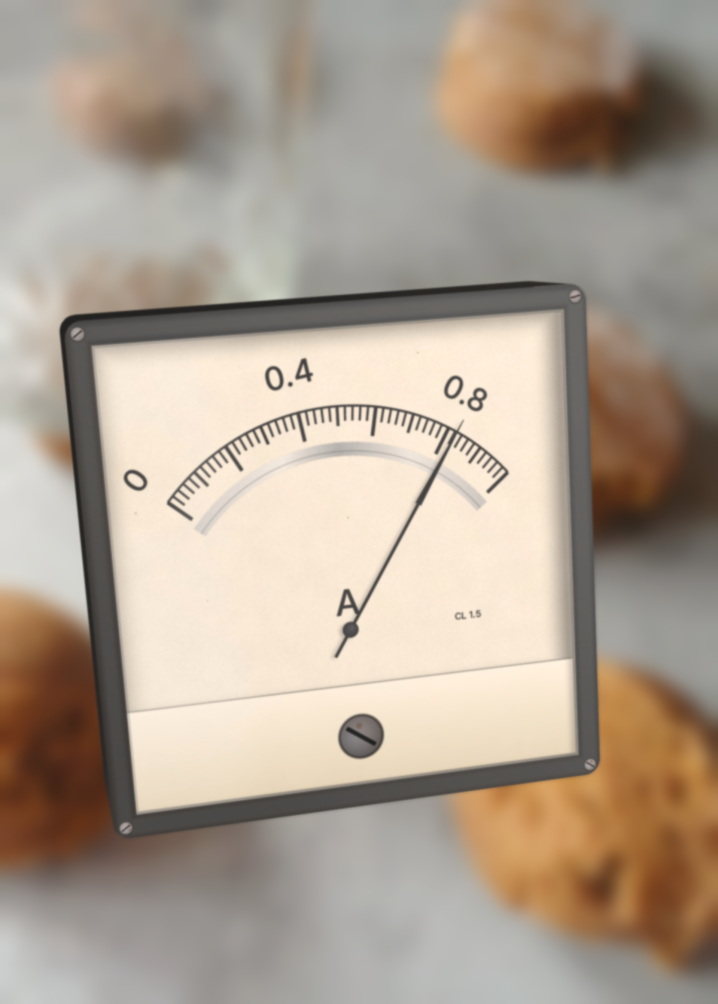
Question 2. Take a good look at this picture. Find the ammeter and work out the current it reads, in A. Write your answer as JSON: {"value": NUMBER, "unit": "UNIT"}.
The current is {"value": 0.82, "unit": "A"}
